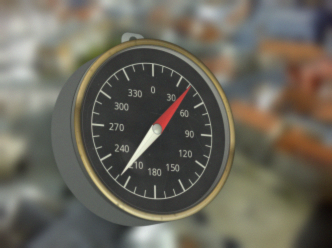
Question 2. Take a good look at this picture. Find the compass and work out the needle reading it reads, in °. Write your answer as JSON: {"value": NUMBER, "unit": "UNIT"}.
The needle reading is {"value": 40, "unit": "°"}
